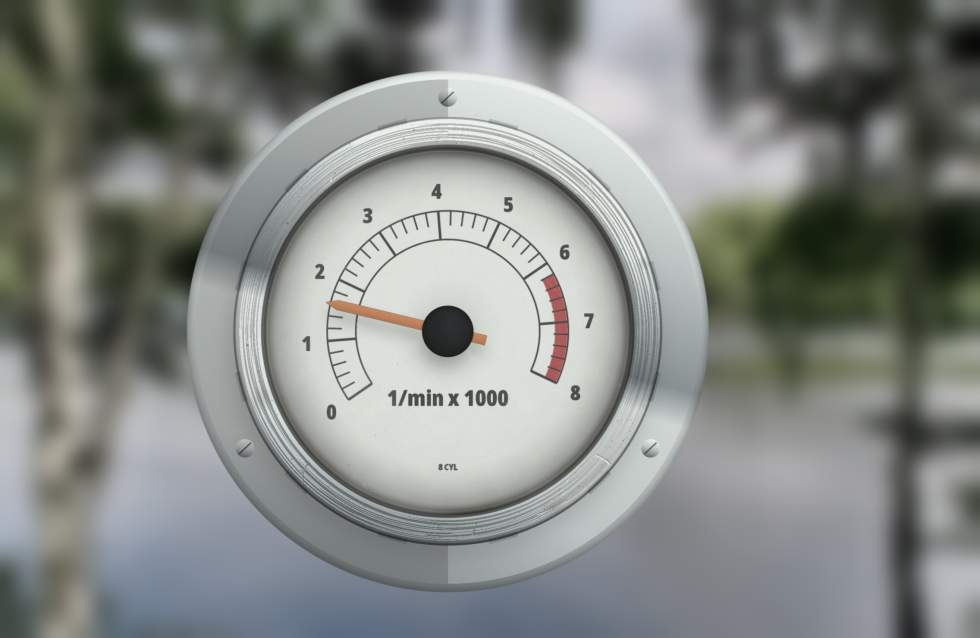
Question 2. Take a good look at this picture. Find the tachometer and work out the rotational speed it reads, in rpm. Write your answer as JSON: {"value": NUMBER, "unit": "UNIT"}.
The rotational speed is {"value": 1600, "unit": "rpm"}
